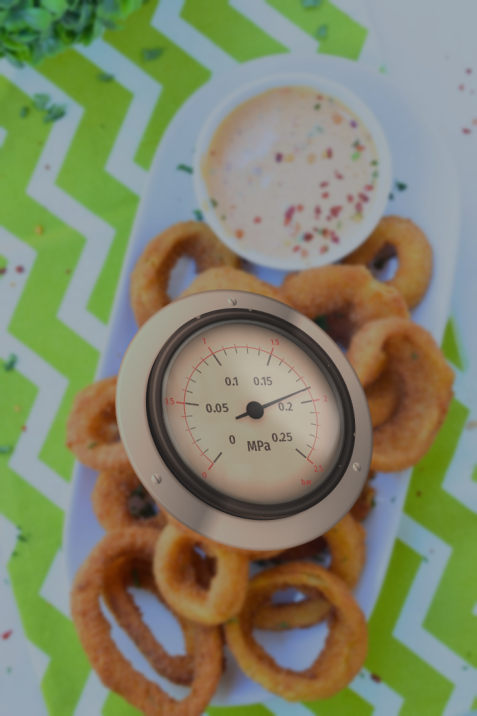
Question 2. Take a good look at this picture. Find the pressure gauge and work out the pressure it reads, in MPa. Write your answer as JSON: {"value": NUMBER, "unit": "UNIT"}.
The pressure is {"value": 0.19, "unit": "MPa"}
